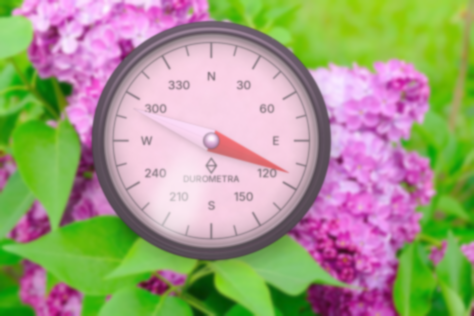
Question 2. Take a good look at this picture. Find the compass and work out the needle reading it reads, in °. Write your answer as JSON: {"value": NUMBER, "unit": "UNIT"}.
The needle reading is {"value": 112.5, "unit": "°"}
